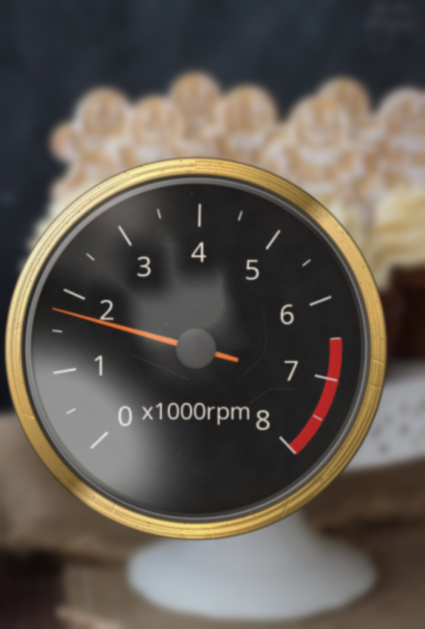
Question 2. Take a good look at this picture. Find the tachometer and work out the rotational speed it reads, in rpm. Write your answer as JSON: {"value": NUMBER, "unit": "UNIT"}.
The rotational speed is {"value": 1750, "unit": "rpm"}
